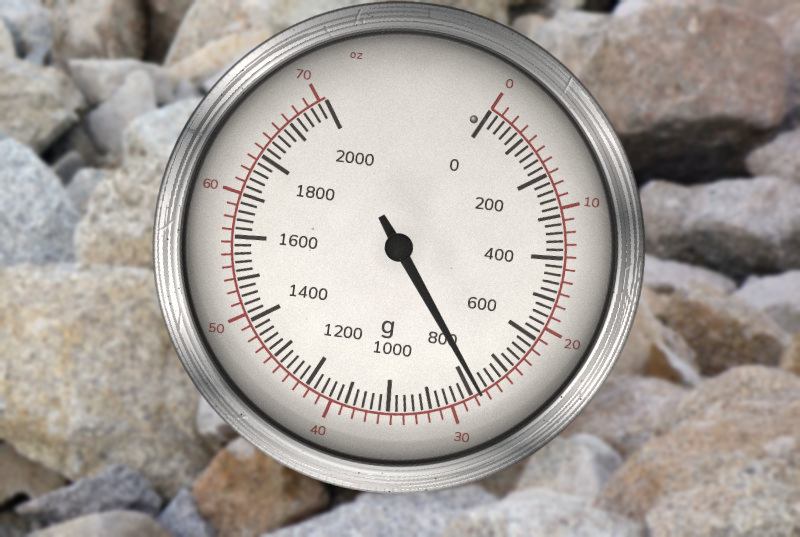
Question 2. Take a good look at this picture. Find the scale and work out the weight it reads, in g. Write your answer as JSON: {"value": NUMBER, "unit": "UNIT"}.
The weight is {"value": 780, "unit": "g"}
